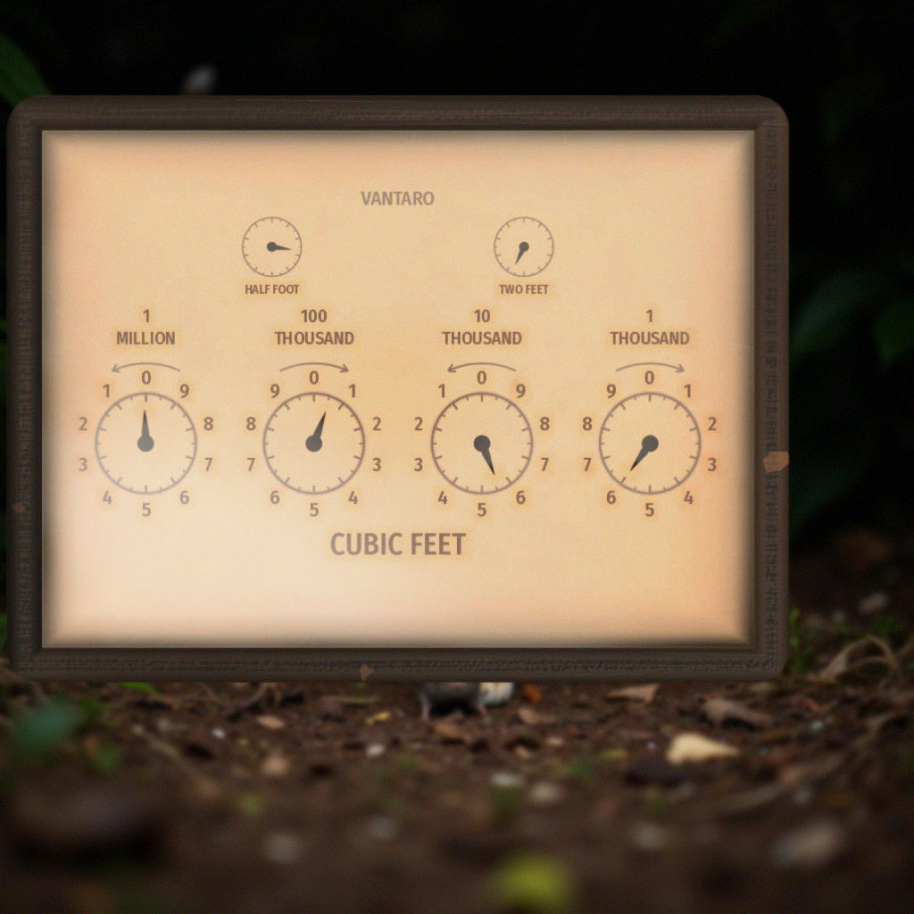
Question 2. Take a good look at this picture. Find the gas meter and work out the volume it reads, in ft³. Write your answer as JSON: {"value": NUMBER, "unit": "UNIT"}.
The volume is {"value": 5600, "unit": "ft³"}
